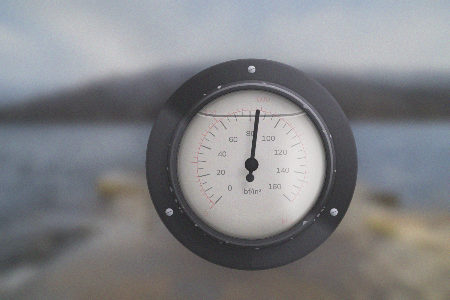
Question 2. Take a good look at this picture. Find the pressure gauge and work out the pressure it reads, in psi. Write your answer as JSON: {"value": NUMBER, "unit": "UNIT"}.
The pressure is {"value": 85, "unit": "psi"}
